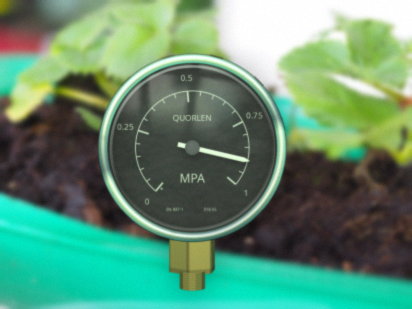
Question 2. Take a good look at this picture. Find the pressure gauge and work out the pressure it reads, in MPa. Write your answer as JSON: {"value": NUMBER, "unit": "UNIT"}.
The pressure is {"value": 0.9, "unit": "MPa"}
